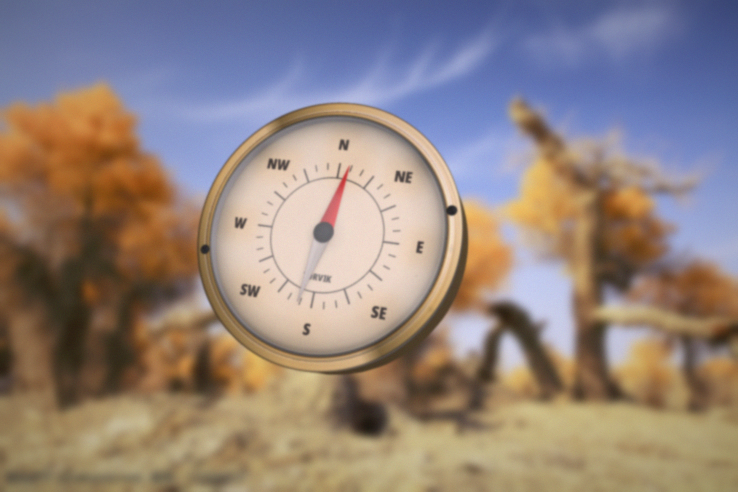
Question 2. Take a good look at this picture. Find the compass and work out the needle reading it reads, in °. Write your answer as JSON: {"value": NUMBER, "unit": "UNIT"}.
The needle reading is {"value": 10, "unit": "°"}
